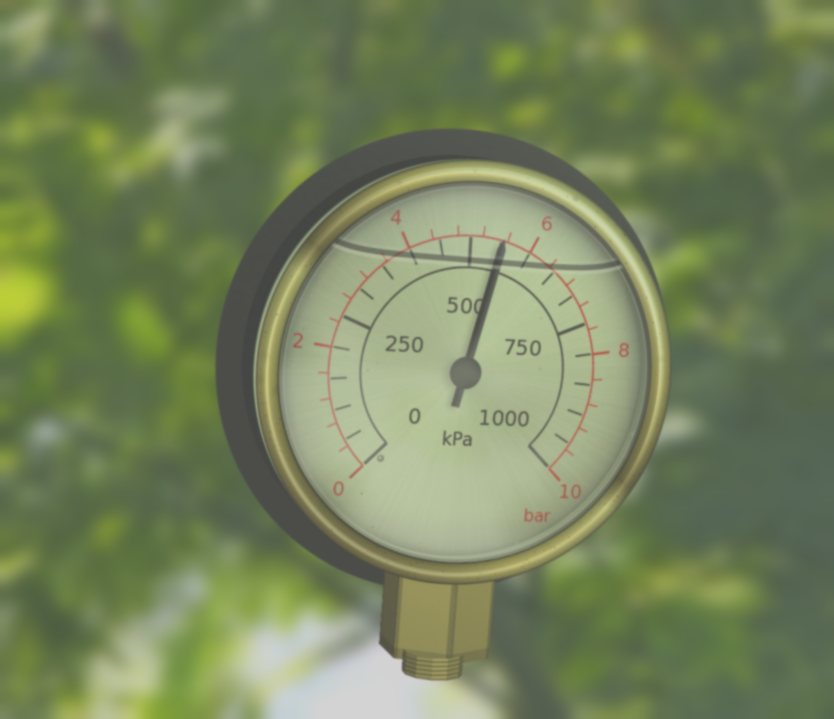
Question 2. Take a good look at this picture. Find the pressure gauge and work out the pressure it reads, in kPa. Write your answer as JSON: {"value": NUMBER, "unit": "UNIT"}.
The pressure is {"value": 550, "unit": "kPa"}
